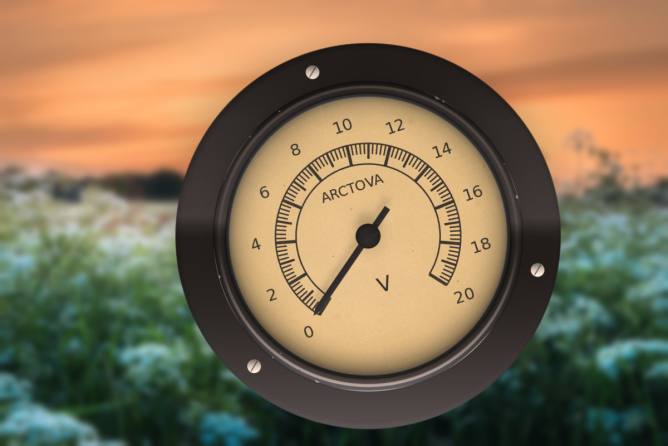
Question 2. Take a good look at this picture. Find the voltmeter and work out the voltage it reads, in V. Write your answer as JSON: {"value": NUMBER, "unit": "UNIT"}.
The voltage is {"value": 0.2, "unit": "V"}
